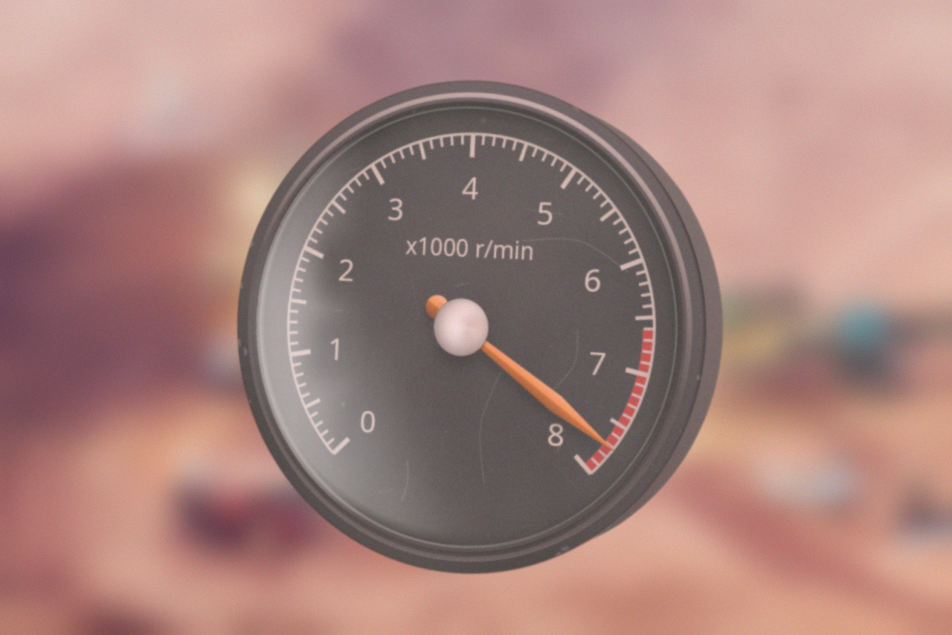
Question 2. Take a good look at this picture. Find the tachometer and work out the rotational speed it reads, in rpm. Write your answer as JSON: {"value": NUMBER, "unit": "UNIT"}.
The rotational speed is {"value": 7700, "unit": "rpm"}
